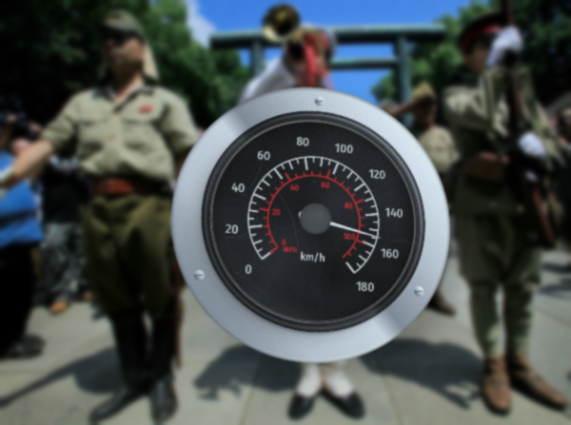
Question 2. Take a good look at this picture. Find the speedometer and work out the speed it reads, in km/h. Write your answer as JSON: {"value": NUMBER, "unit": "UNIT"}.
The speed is {"value": 155, "unit": "km/h"}
